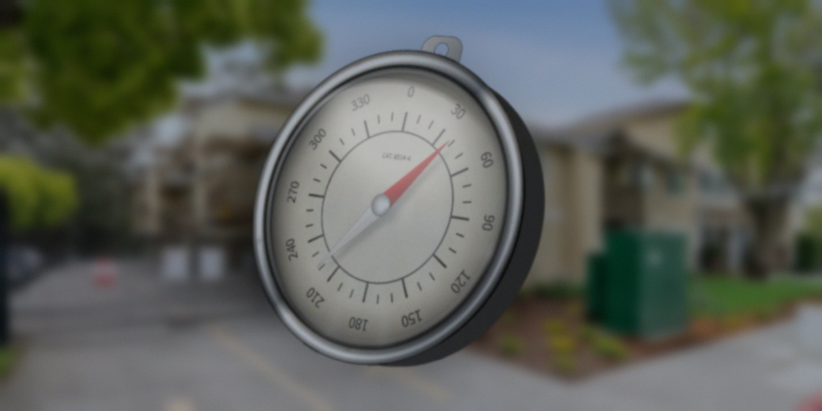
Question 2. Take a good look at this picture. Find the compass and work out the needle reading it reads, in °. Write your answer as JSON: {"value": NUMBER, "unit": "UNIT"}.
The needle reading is {"value": 40, "unit": "°"}
